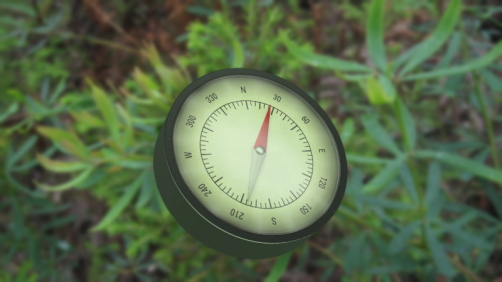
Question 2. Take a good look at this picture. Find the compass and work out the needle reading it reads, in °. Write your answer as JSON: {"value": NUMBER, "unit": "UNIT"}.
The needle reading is {"value": 25, "unit": "°"}
